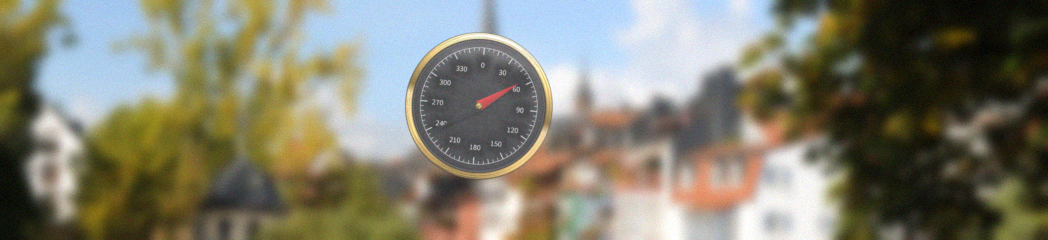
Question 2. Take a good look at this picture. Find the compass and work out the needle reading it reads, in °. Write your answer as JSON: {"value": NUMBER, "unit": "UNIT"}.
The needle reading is {"value": 55, "unit": "°"}
